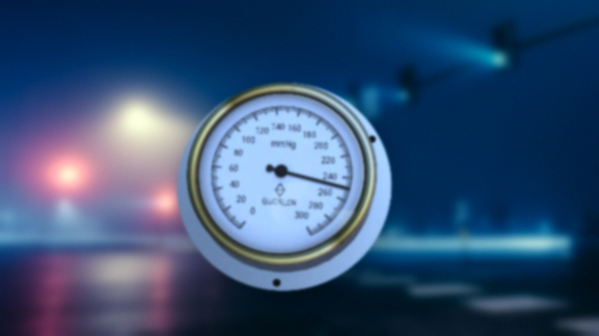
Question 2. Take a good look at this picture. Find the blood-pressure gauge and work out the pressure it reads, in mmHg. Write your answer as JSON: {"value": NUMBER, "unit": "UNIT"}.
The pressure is {"value": 250, "unit": "mmHg"}
